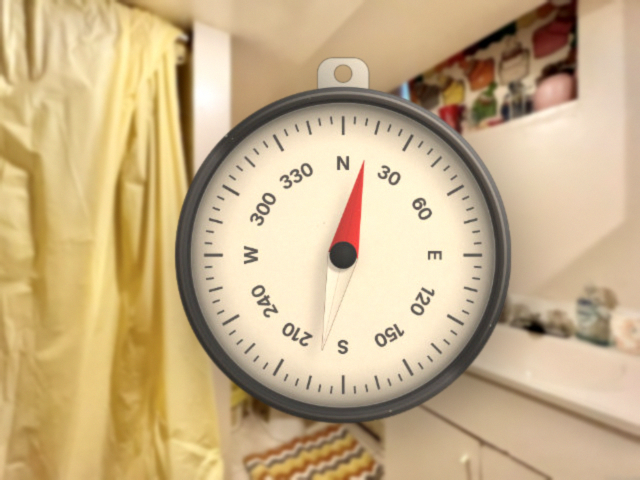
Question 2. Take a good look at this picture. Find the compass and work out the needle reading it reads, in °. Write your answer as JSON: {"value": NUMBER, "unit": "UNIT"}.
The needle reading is {"value": 12.5, "unit": "°"}
